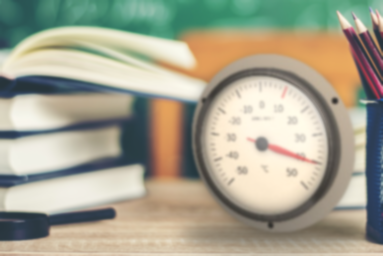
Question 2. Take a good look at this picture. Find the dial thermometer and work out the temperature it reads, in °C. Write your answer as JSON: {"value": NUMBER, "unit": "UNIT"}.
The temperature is {"value": 40, "unit": "°C"}
